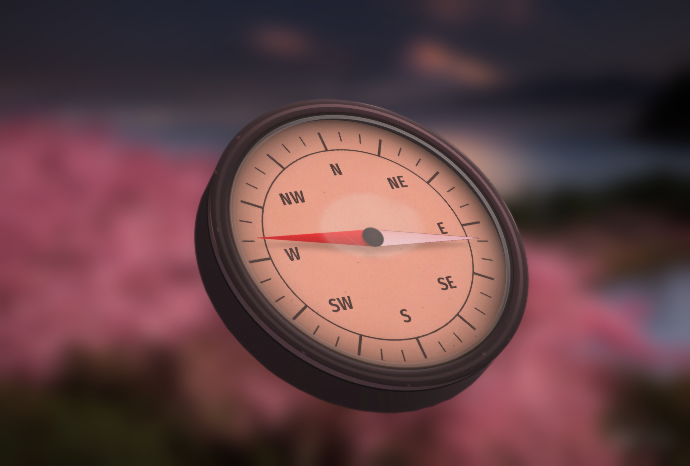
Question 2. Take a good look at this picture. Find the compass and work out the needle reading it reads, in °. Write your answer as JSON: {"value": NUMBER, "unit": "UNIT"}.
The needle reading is {"value": 280, "unit": "°"}
